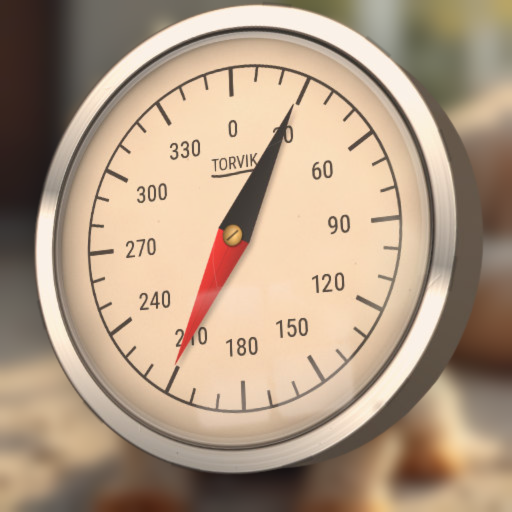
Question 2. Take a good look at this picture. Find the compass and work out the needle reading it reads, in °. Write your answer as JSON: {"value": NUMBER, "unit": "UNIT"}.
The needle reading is {"value": 210, "unit": "°"}
